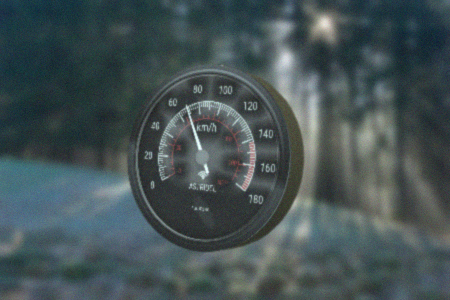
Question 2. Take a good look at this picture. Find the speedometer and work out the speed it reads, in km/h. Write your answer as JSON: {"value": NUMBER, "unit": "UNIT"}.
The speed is {"value": 70, "unit": "km/h"}
